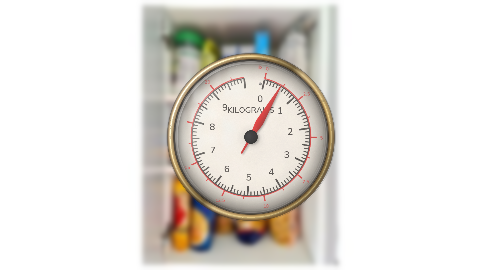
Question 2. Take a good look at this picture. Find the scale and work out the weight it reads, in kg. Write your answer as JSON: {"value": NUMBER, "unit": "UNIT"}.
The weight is {"value": 0.5, "unit": "kg"}
